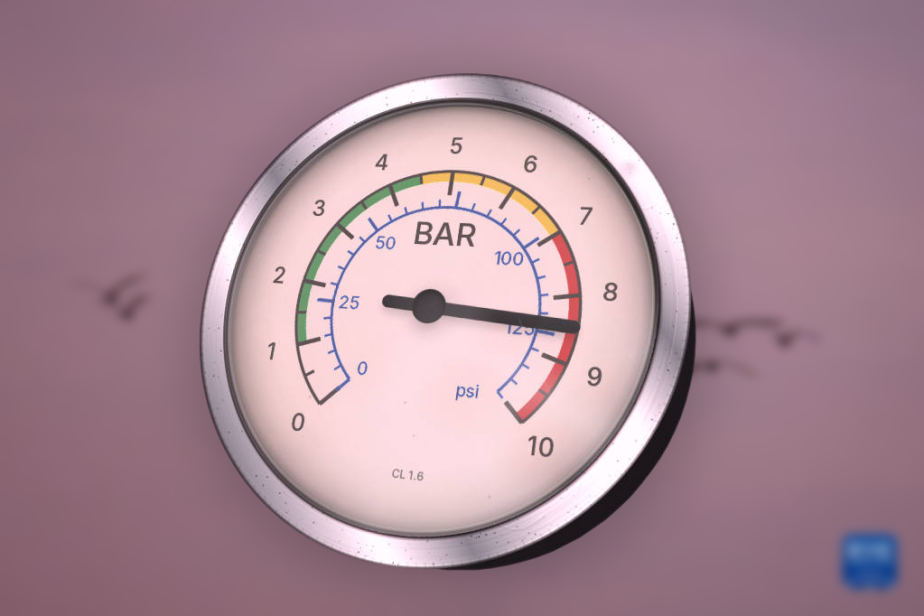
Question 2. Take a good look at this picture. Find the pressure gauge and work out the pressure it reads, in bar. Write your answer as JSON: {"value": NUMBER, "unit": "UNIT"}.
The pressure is {"value": 8.5, "unit": "bar"}
